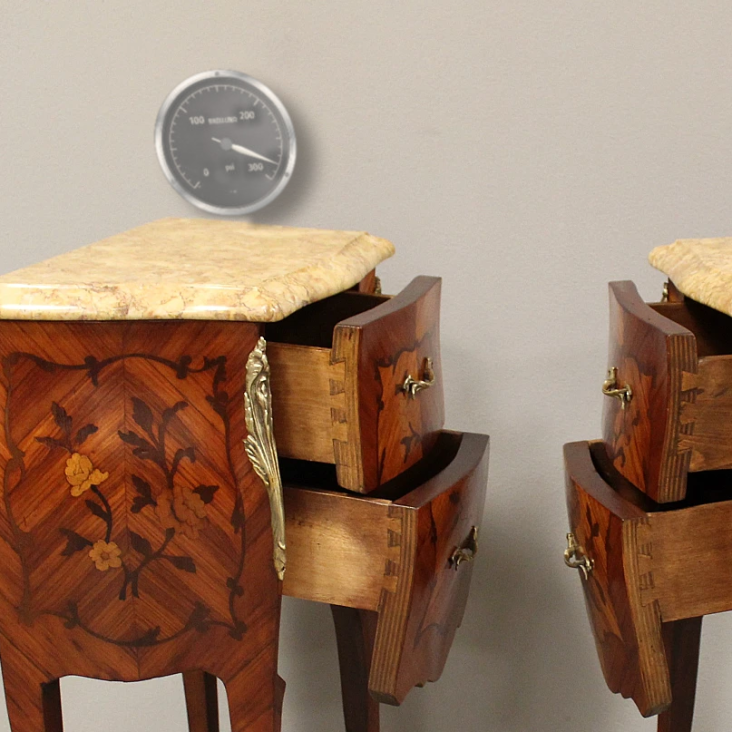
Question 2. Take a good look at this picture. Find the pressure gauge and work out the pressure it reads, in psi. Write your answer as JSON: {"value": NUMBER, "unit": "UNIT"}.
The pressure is {"value": 280, "unit": "psi"}
